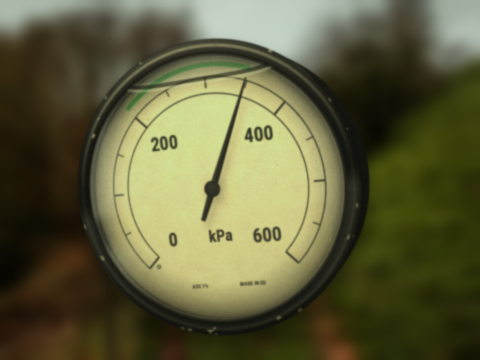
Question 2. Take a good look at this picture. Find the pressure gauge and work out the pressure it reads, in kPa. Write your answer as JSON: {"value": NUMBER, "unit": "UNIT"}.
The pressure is {"value": 350, "unit": "kPa"}
